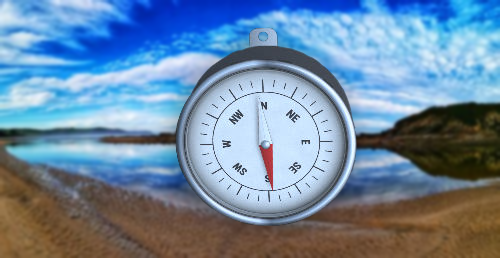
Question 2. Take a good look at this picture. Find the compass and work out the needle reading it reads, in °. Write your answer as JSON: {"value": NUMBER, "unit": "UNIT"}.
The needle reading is {"value": 175, "unit": "°"}
